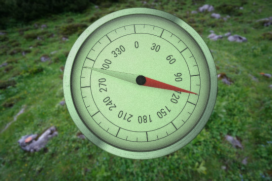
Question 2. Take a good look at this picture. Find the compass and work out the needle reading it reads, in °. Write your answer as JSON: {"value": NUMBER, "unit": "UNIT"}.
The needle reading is {"value": 110, "unit": "°"}
